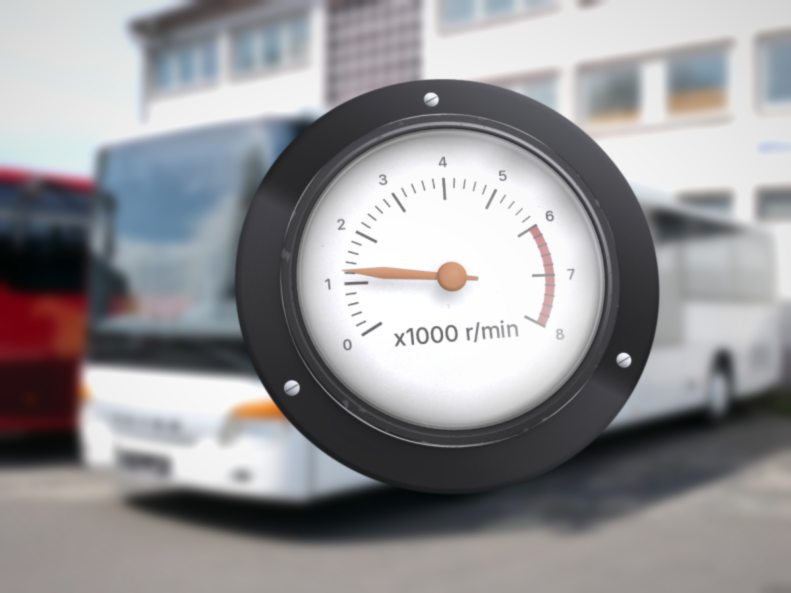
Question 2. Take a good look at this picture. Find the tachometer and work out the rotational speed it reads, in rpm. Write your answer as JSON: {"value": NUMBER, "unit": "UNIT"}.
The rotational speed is {"value": 1200, "unit": "rpm"}
